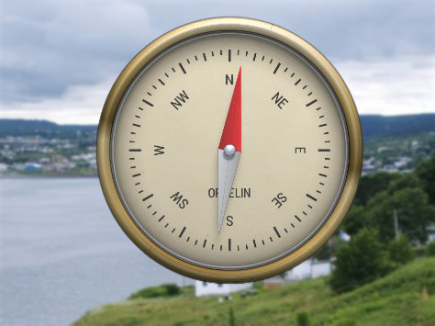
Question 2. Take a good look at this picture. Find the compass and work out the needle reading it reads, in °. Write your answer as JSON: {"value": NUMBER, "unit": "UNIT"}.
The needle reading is {"value": 7.5, "unit": "°"}
